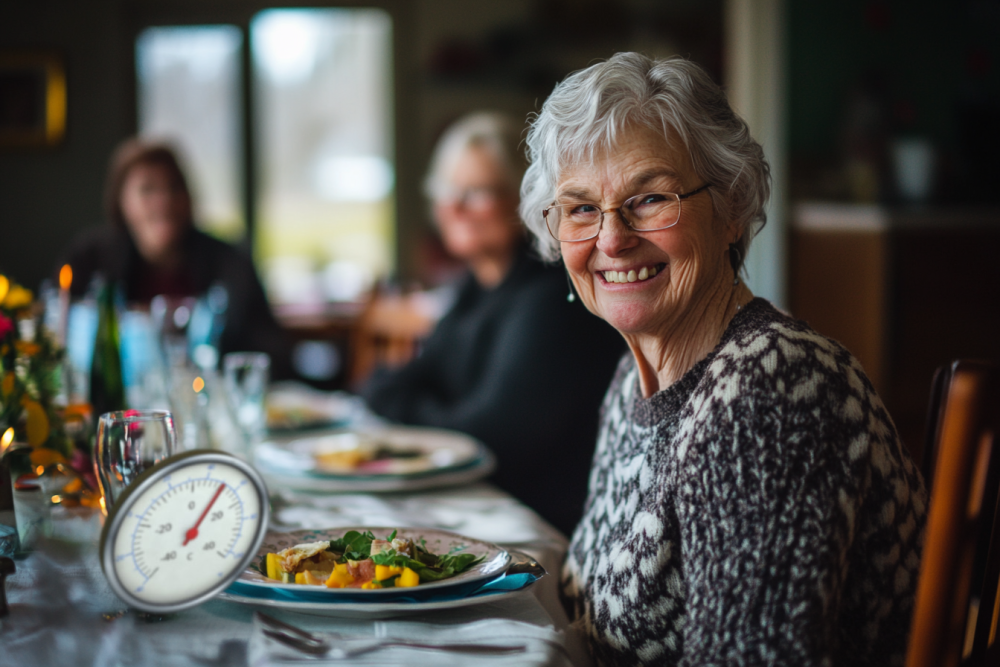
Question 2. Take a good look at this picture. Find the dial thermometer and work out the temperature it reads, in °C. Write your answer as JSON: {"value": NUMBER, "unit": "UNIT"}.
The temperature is {"value": 10, "unit": "°C"}
